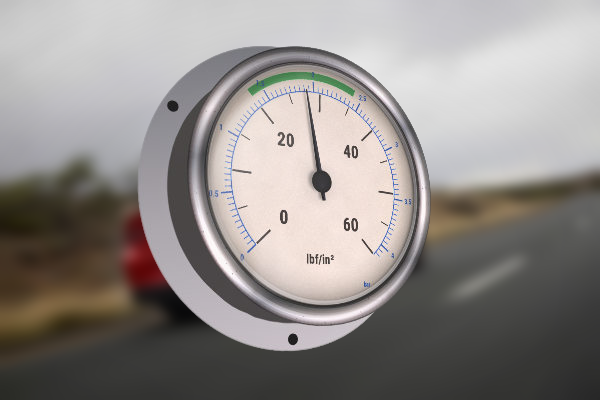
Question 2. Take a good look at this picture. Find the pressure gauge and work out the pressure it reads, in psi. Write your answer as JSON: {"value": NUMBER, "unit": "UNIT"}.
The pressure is {"value": 27.5, "unit": "psi"}
